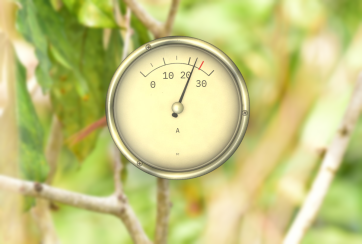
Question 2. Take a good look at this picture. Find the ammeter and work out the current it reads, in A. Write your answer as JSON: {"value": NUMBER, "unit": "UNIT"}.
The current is {"value": 22.5, "unit": "A"}
